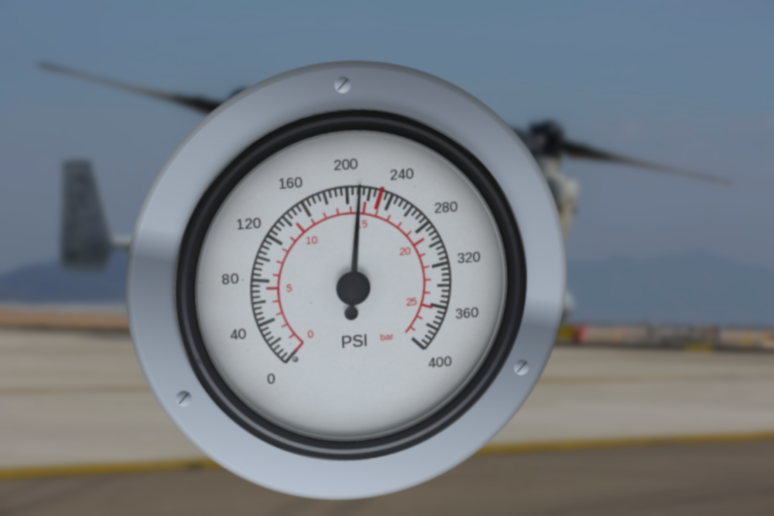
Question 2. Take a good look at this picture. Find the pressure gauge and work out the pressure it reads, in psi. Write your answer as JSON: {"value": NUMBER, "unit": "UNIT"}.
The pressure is {"value": 210, "unit": "psi"}
